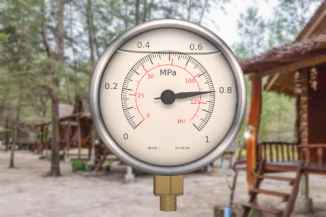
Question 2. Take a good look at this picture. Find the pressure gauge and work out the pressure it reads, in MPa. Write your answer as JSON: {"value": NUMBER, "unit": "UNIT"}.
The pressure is {"value": 0.8, "unit": "MPa"}
